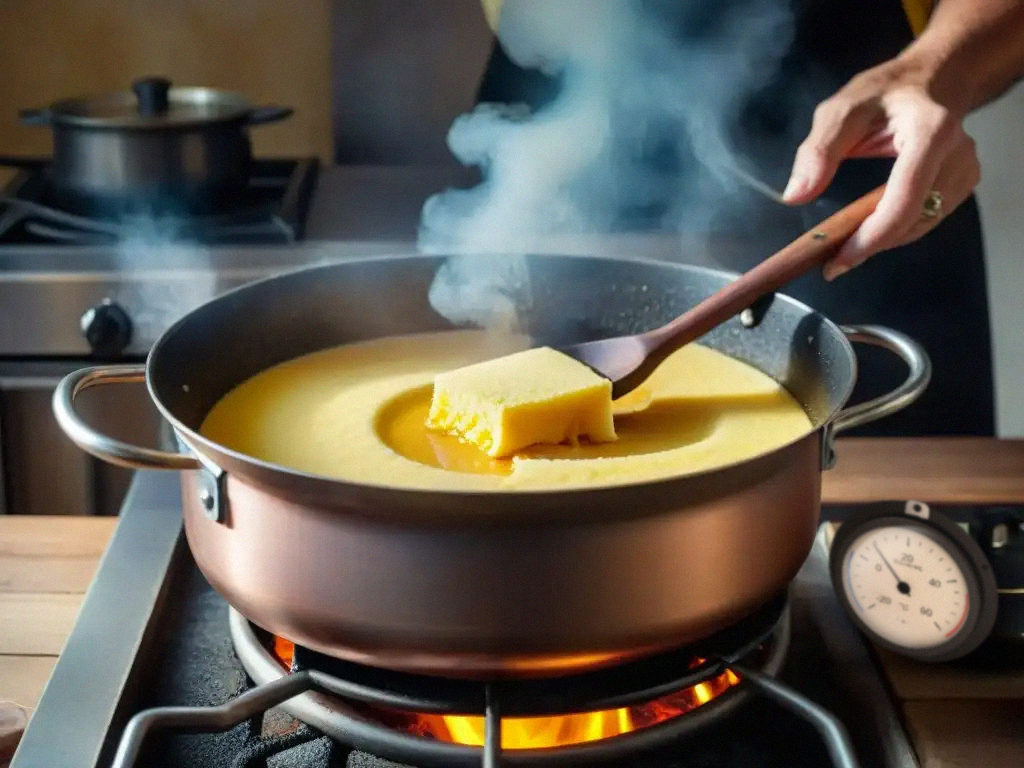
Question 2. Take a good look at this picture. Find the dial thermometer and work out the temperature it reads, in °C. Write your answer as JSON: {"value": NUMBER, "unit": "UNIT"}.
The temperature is {"value": 8, "unit": "°C"}
